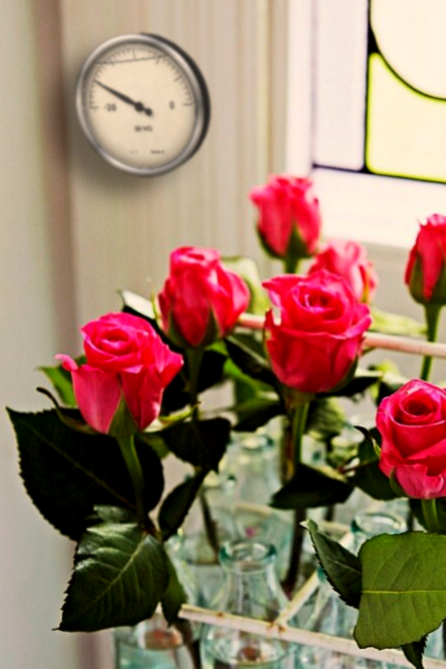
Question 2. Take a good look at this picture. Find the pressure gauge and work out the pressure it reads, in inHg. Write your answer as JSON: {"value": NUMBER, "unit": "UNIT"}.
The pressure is {"value": -25, "unit": "inHg"}
